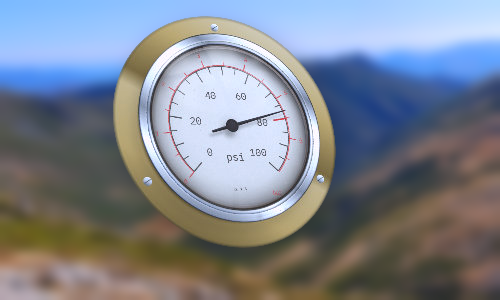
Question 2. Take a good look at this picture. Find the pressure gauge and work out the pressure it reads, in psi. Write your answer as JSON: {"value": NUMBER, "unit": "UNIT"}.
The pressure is {"value": 77.5, "unit": "psi"}
